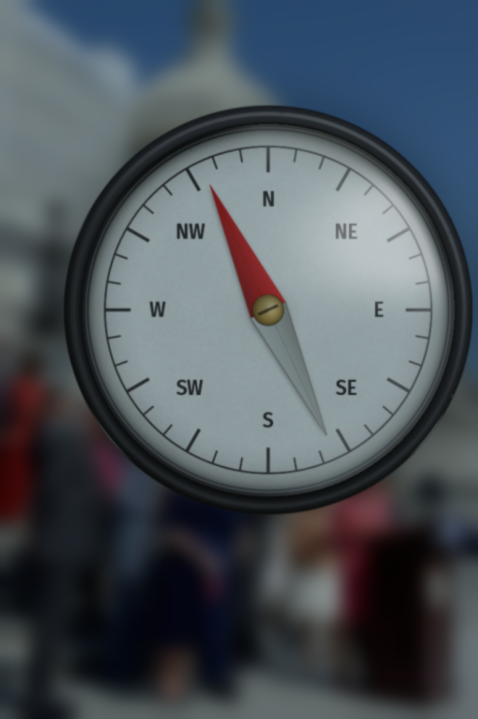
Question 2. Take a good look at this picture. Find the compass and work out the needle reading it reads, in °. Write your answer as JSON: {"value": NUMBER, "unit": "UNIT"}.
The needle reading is {"value": 335, "unit": "°"}
